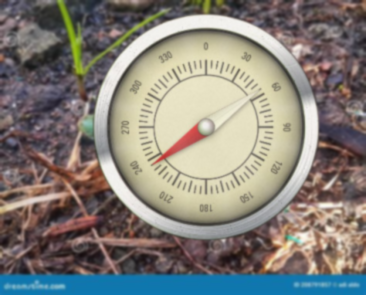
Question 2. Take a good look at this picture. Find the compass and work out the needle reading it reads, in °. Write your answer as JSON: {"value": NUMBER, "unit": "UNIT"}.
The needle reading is {"value": 235, "unit": "°"}
